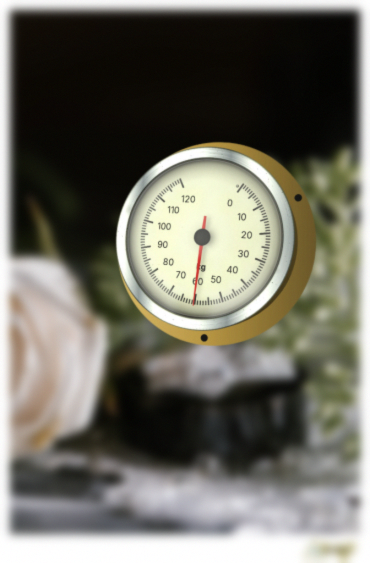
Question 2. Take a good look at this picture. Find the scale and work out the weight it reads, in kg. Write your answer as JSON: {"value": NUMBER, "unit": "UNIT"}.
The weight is {"value": 60, "unit": "kg"}
